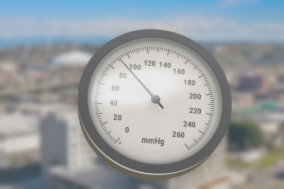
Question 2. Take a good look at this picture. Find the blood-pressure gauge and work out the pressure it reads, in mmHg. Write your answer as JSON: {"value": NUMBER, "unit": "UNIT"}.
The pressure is {"value": 90, "unit": "mmHg"}
